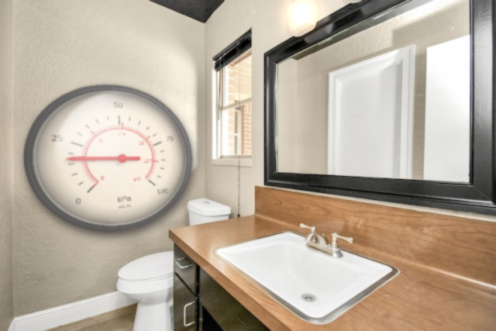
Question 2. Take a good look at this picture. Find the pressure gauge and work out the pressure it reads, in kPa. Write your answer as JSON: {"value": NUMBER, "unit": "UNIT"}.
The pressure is {"value": 17.5, "unit": "kPa"}
